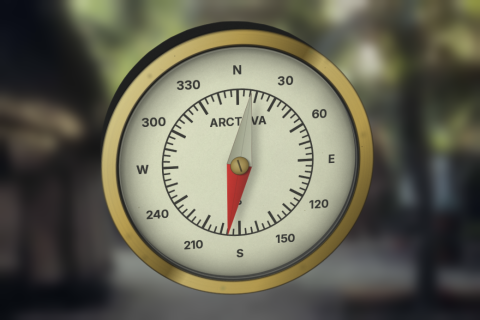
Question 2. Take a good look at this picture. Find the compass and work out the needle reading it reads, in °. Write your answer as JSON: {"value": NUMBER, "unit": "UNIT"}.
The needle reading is {"value": 190, "unit": "°"}
